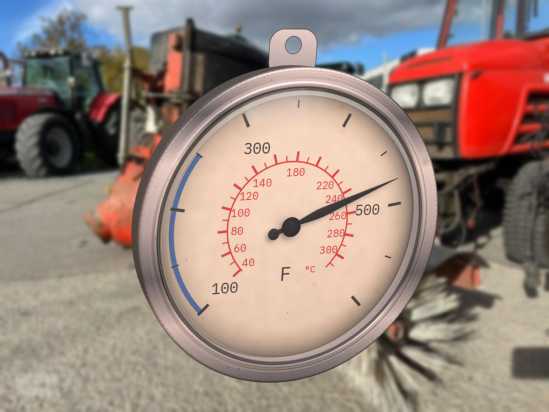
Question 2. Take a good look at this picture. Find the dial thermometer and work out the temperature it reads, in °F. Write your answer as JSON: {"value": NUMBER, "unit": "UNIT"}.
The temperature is {"value": 475, "unit": "°F"}
